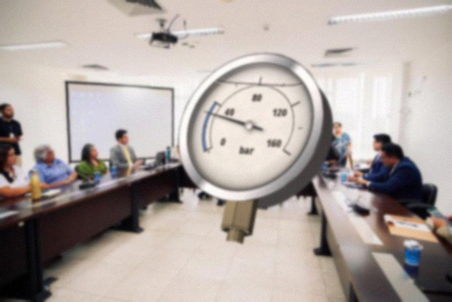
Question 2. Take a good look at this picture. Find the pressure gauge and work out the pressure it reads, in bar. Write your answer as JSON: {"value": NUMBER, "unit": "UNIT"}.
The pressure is {"value": 30, "unit": "bar"}
